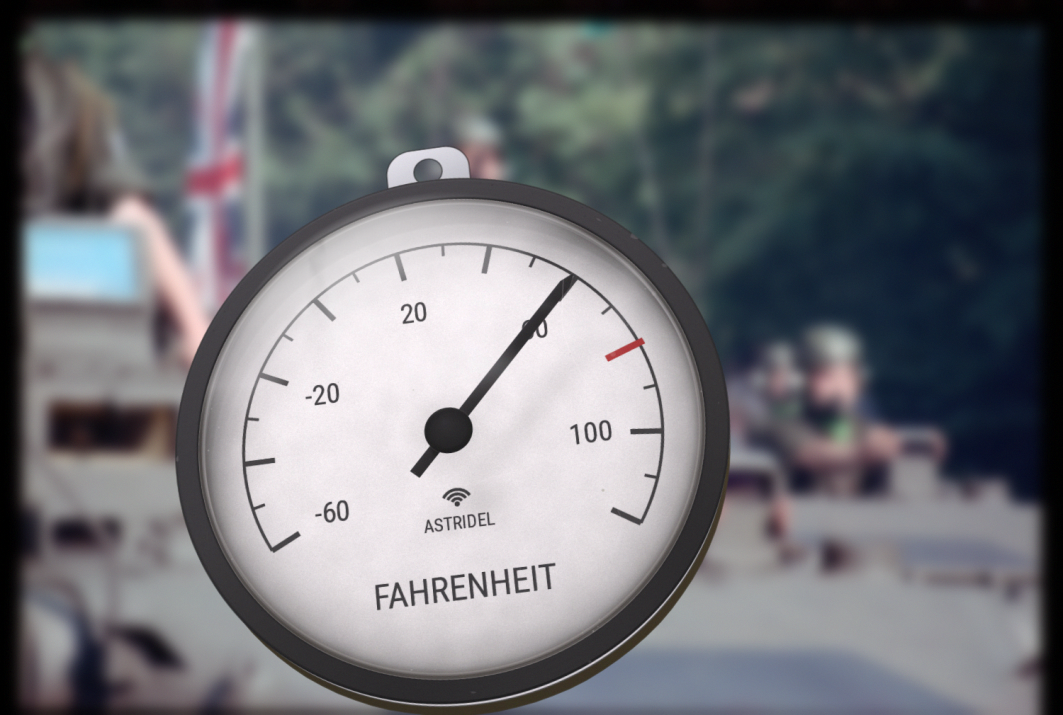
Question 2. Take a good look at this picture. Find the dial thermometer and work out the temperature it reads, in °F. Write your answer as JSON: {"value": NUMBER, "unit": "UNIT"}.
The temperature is {"value": 60, "unit": "°F"}
